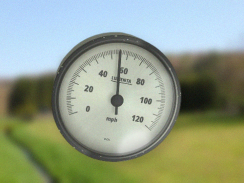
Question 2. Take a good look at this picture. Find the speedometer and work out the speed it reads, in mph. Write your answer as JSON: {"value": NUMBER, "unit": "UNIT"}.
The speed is {"value": 55, "unit": "mph"}
